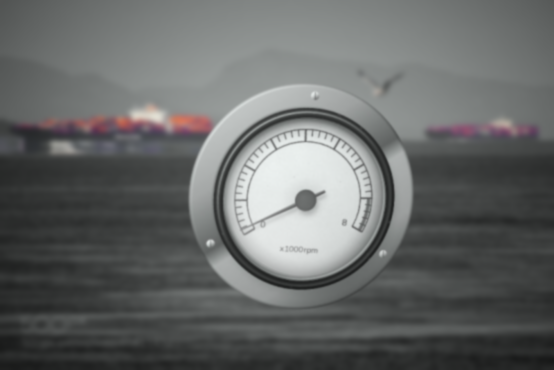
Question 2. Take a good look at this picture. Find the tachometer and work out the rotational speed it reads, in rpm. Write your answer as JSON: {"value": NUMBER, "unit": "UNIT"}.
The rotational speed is {"value": 200, "unit": "rpm"}
